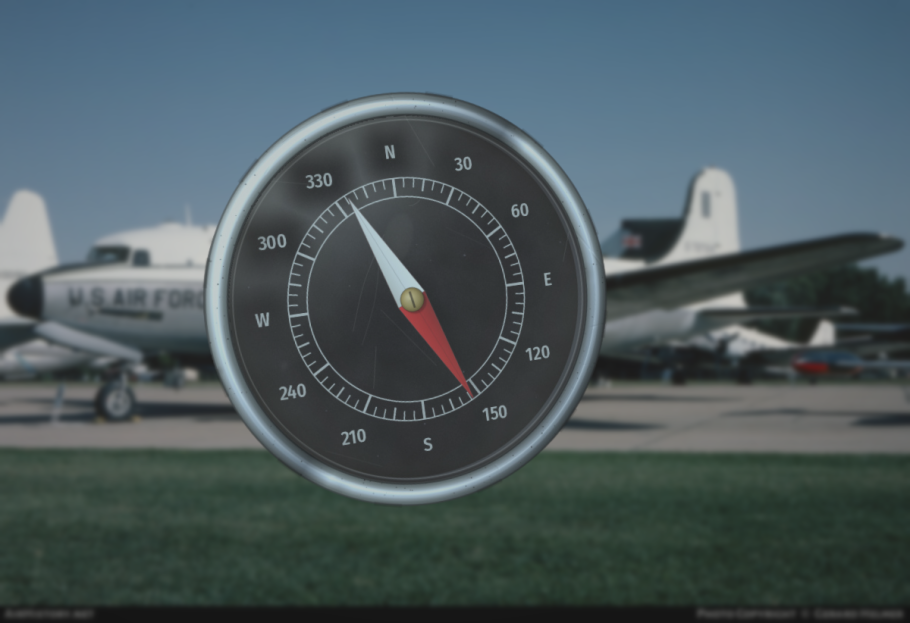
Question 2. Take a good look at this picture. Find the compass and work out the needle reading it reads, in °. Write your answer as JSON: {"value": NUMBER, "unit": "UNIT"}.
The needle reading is {"value": 155, "unit": "°"}
